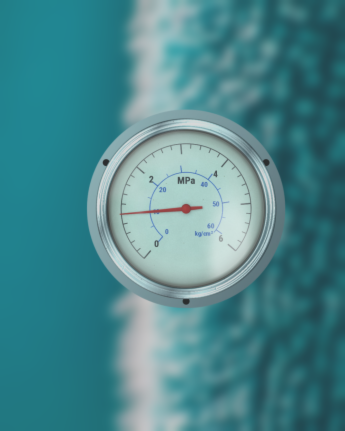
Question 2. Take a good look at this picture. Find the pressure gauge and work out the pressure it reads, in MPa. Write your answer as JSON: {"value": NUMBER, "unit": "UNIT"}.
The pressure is {"value": 1, "unit": "MPa"}
